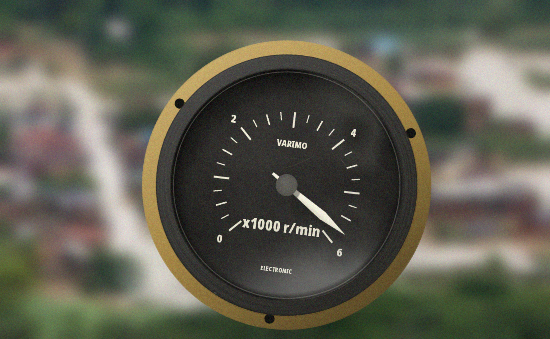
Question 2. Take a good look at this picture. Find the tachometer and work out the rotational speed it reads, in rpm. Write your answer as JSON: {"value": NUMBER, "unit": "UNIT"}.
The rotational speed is {"value": 5750, "unit": "rpm"}
